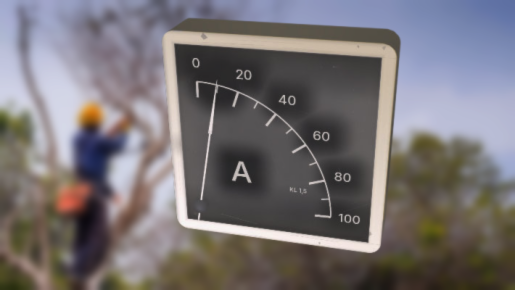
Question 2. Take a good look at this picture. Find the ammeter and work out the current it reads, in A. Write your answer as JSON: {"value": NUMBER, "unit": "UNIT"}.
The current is {"value": 10, "unit": "A"}
